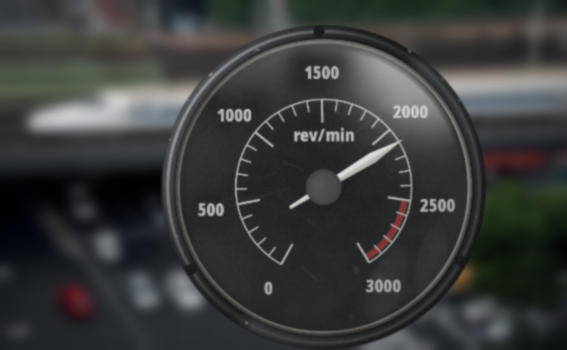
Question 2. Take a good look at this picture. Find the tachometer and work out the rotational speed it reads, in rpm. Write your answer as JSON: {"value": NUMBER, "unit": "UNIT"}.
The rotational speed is {"value": 2100, "unit": "rpm"}
